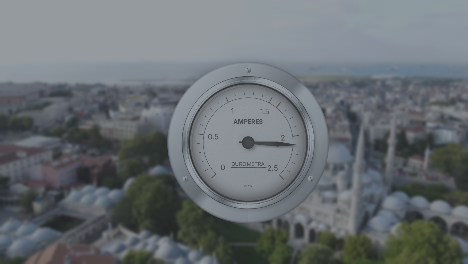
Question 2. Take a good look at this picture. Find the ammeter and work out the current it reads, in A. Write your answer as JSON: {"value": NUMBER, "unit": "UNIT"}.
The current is {"value": 2.1, "unit": "A"}
